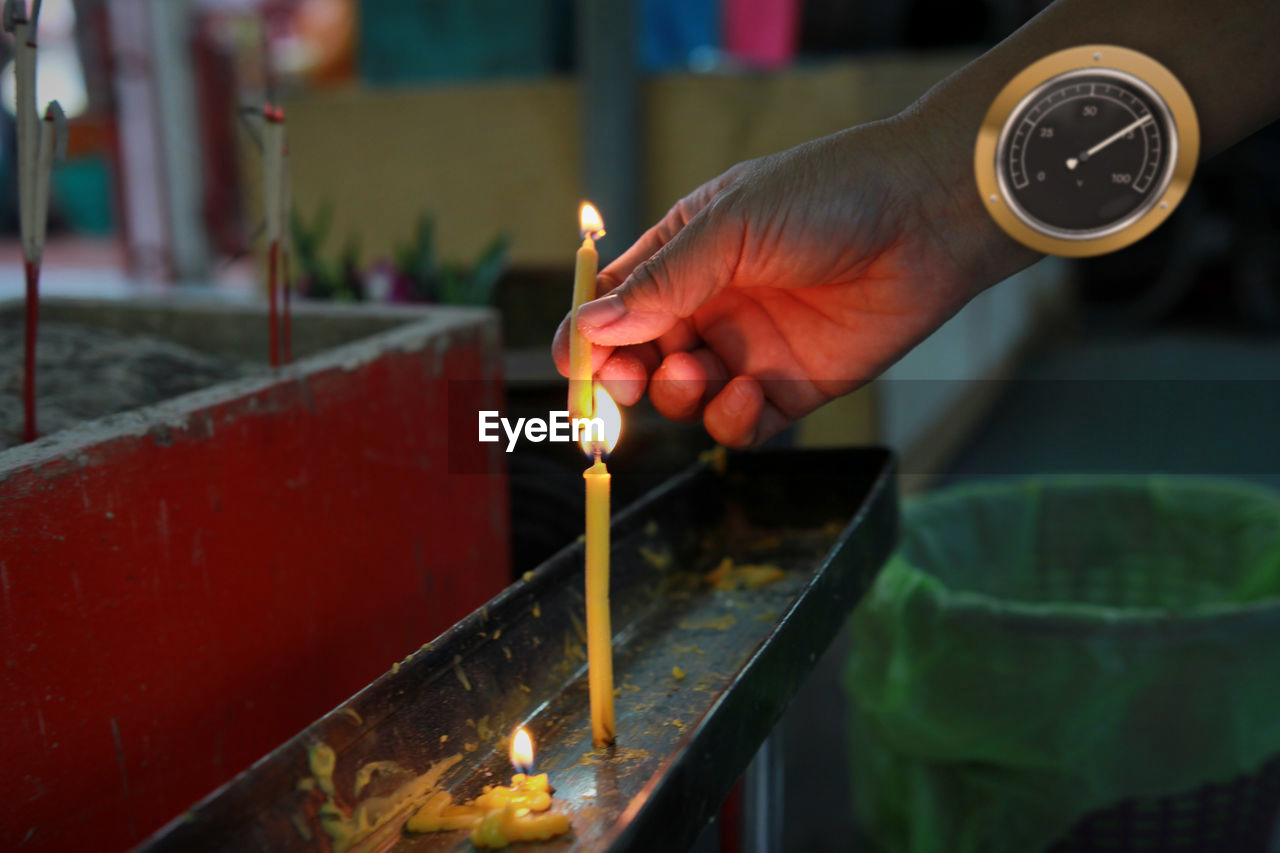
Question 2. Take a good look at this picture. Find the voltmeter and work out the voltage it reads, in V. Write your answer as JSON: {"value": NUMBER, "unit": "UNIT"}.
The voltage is {"value": 72.5, "unit": "V"}
